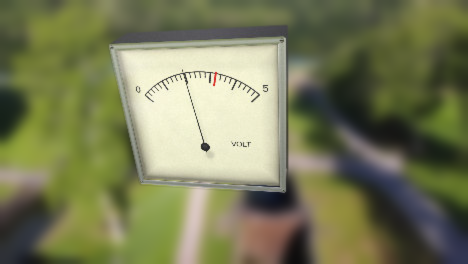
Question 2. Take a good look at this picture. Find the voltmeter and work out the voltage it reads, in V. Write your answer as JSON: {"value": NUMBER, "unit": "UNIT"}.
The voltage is {"value": 2, "unit": "V"}
